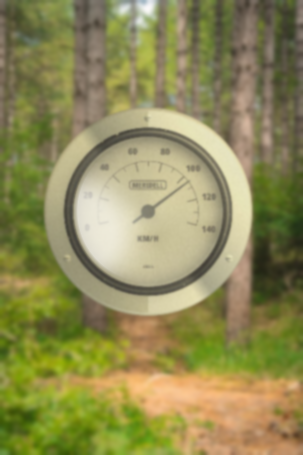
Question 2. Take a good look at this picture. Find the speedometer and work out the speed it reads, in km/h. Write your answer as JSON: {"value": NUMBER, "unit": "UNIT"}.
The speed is {"value": 105, "unit": "km/h"}
